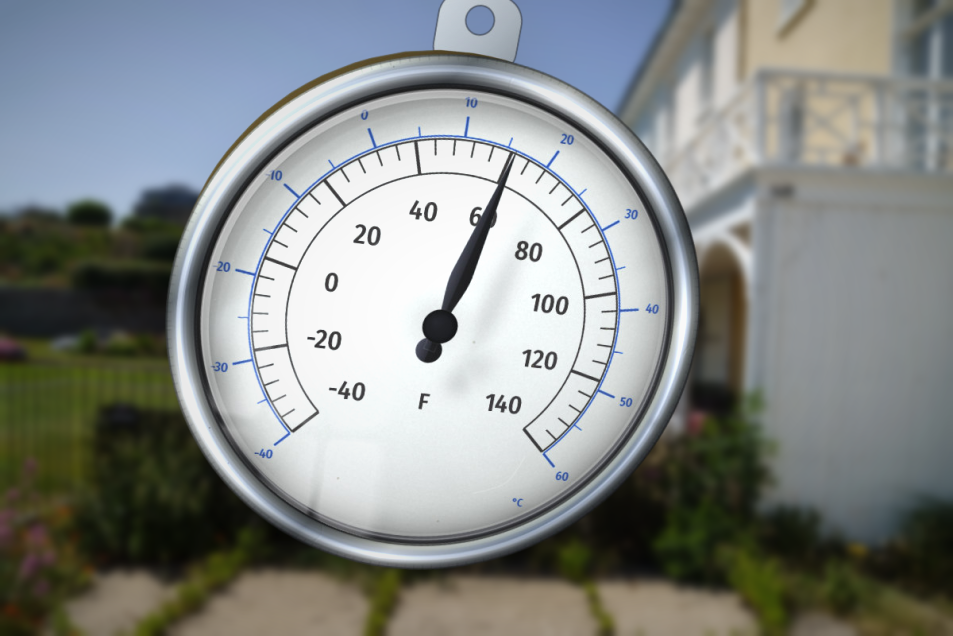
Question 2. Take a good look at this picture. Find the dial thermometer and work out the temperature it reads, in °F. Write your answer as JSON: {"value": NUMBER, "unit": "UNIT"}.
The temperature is {"value": 60, "unit": "°F"}
